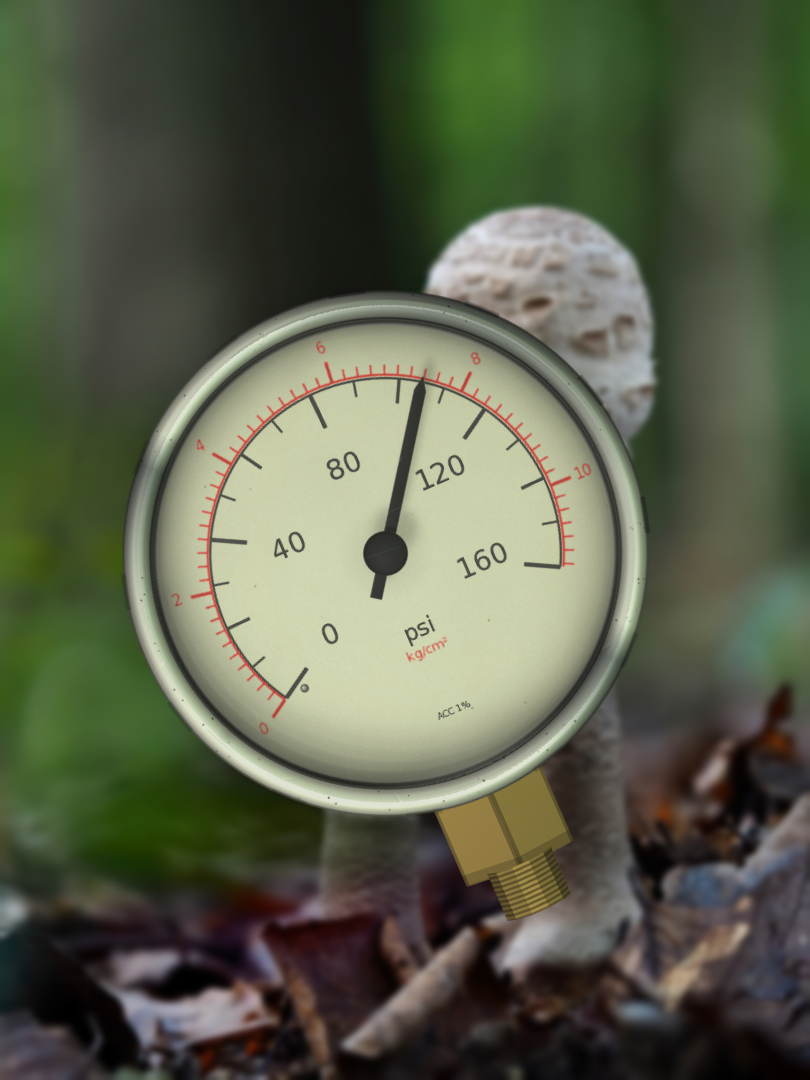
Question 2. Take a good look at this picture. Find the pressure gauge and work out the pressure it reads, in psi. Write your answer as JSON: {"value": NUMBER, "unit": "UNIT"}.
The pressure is {"value": 105, "unit": "psi"}
